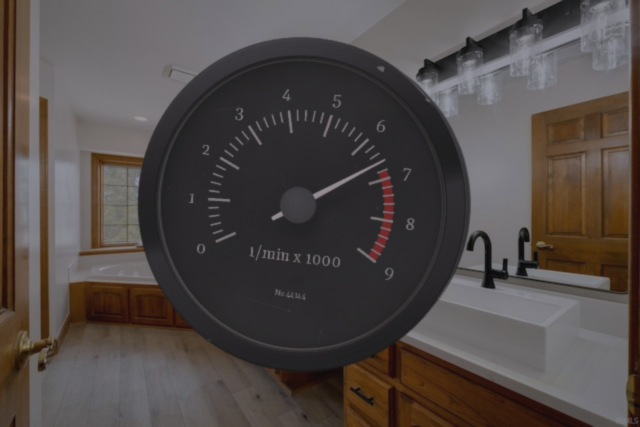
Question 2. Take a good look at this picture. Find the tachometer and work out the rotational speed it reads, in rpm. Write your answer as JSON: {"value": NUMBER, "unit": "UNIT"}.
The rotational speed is {"value": 6600, "unit": "rpm"}
